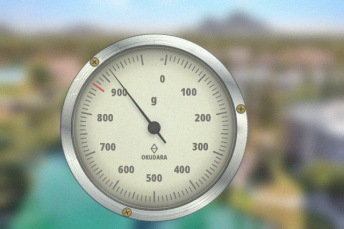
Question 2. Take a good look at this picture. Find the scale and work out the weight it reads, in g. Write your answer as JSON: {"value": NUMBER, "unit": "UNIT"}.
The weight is {"value": 920, "unit": "g"}
